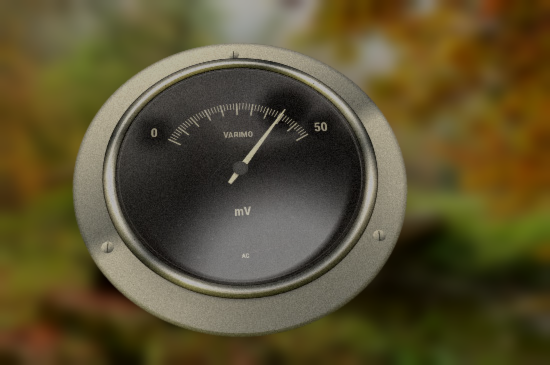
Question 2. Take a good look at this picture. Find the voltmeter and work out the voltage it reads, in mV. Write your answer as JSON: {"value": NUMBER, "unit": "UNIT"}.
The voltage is {"value": 40, "unit": "mV"}
